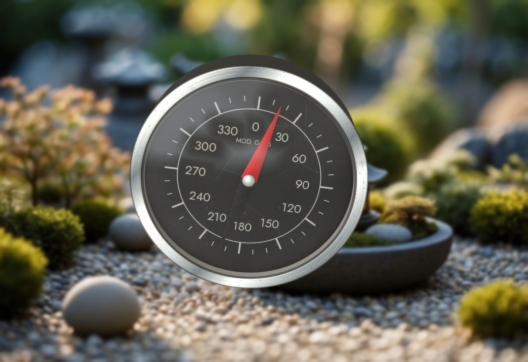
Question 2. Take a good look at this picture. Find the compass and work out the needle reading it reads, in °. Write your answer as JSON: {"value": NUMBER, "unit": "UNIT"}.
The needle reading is {"value": 15, "unit": "°"}
